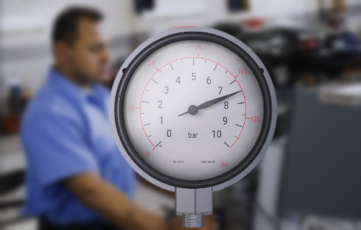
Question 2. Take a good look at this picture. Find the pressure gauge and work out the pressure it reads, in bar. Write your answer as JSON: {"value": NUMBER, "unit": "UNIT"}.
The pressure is {"value": 7.5, "unit": "bar"}
